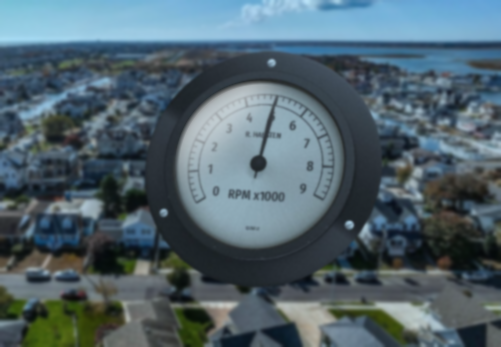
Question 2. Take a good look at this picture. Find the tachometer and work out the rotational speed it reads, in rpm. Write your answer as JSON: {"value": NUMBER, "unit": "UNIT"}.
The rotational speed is {"value": 5000, "unit": "rpm"}
